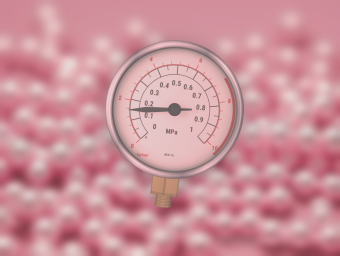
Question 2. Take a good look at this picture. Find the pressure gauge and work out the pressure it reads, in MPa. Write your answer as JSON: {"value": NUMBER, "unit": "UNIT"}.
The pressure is {"value": 0.15, "unit": "MPa"}
